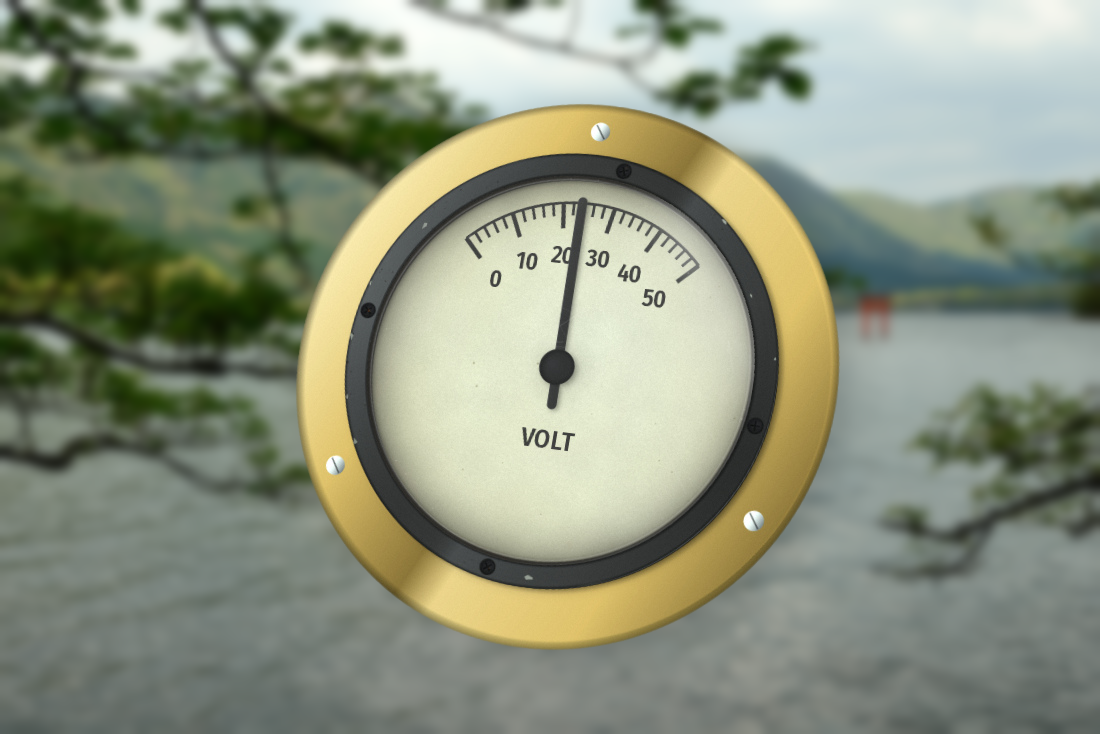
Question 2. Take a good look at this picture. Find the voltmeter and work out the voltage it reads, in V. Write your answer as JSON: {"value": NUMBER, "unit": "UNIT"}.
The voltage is {"value": 24, "unit": "V"}
